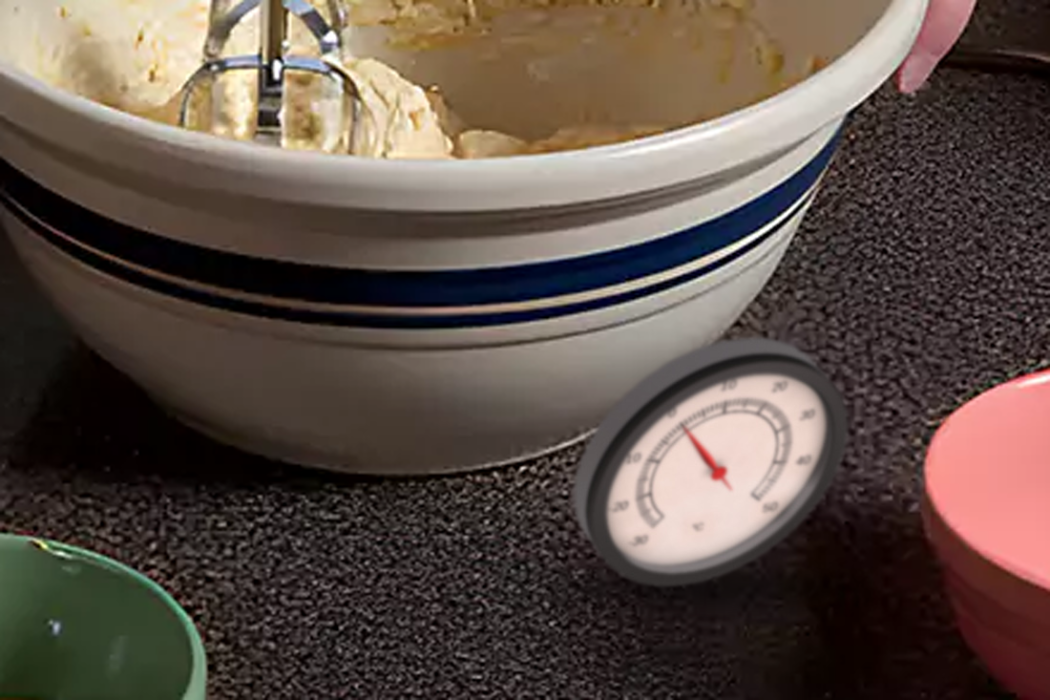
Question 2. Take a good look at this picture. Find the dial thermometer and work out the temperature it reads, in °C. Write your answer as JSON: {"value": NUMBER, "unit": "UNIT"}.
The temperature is {"value": 0, "unit": "°C"}
